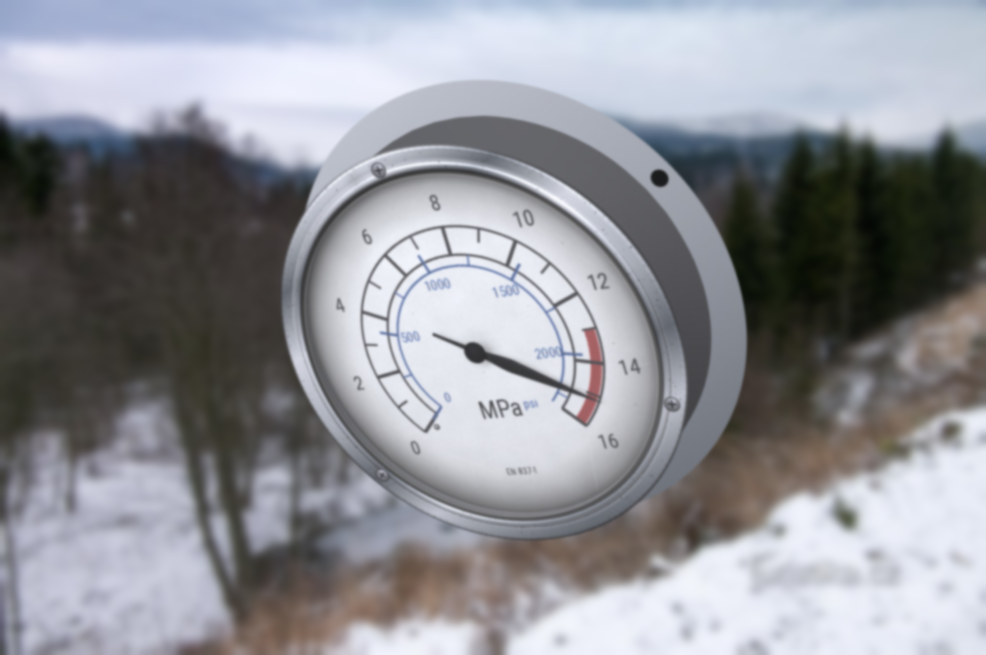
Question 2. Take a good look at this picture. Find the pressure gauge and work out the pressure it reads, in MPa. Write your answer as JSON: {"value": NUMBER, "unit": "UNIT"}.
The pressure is {"value": 15, "unit": "MPa"}
